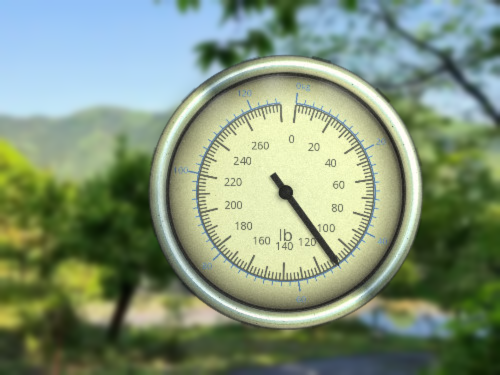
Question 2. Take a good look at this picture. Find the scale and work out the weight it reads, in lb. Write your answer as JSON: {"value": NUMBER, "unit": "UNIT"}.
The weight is {"value": 110, "unit": "lb"}
